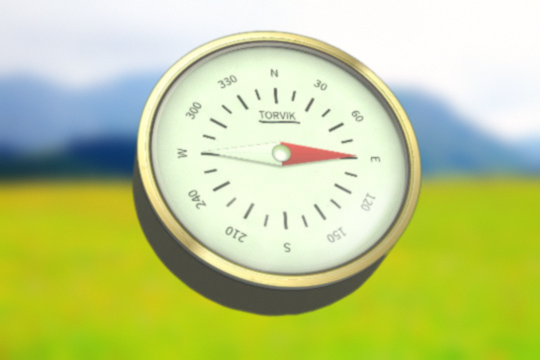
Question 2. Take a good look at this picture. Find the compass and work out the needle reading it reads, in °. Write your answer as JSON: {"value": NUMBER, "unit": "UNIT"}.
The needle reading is {"value": 90, "unit": "°"}
